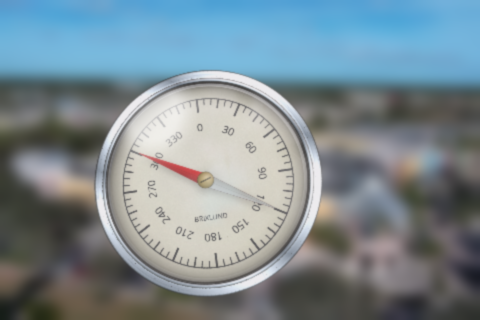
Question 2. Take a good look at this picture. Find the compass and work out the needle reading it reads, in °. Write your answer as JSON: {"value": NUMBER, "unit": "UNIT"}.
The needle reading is {"value": 300, "unit": "°"}
